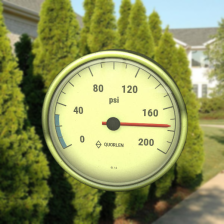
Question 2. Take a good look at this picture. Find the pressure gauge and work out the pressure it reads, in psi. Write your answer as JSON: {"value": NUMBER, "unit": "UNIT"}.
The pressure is {"value": 175, "unit": "psi"}
